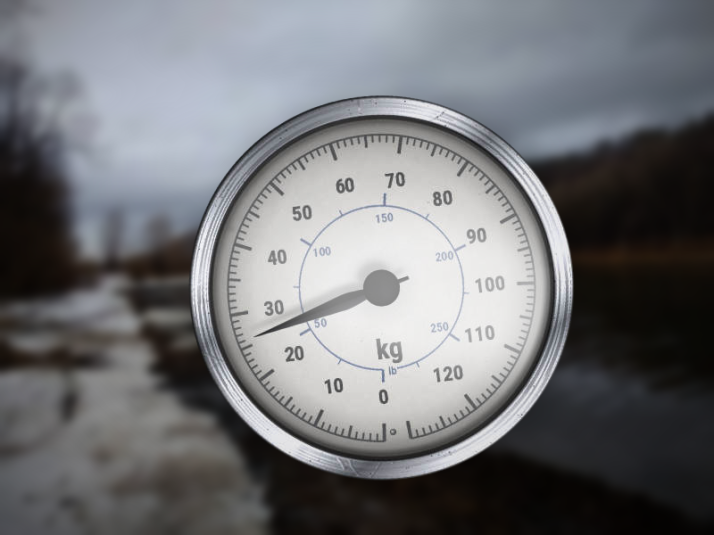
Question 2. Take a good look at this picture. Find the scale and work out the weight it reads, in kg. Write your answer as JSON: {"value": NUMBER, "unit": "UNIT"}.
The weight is {"value": 26, "unit": "kg"}
